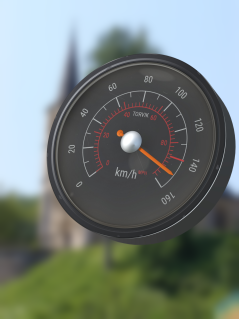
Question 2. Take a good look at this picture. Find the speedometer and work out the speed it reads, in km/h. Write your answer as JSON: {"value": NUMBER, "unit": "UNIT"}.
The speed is {"value": 150, "unit": "km/h"}
